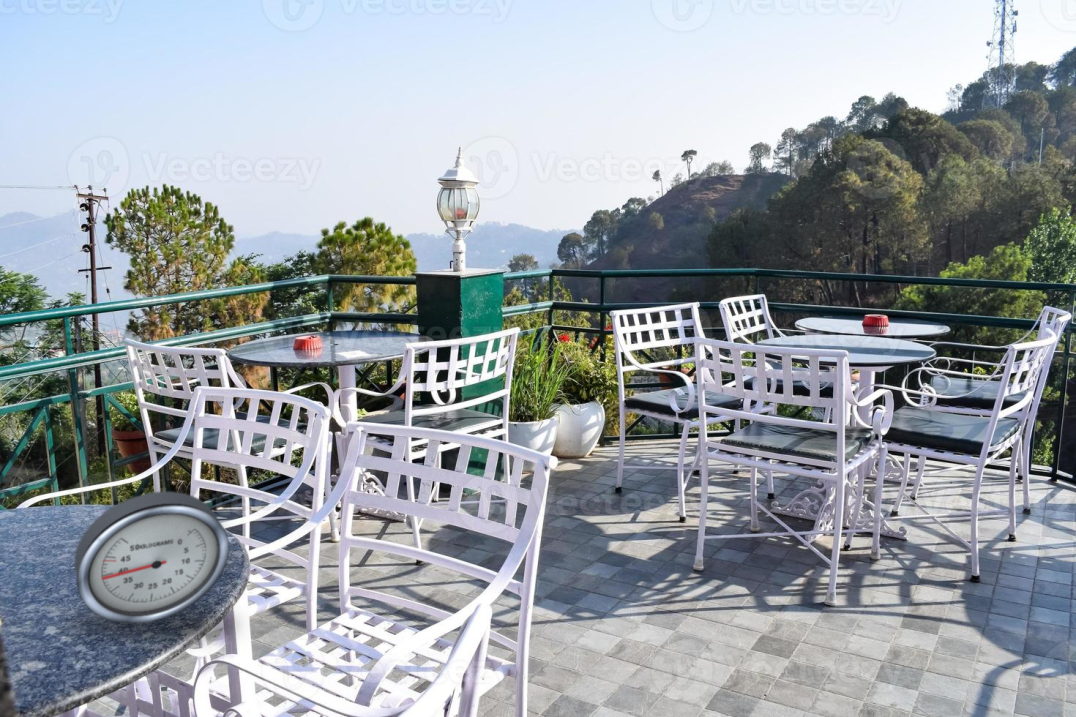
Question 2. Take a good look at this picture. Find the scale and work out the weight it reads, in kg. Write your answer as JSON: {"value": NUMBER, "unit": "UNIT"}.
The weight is {"value": 40, "unit": "kg"}
